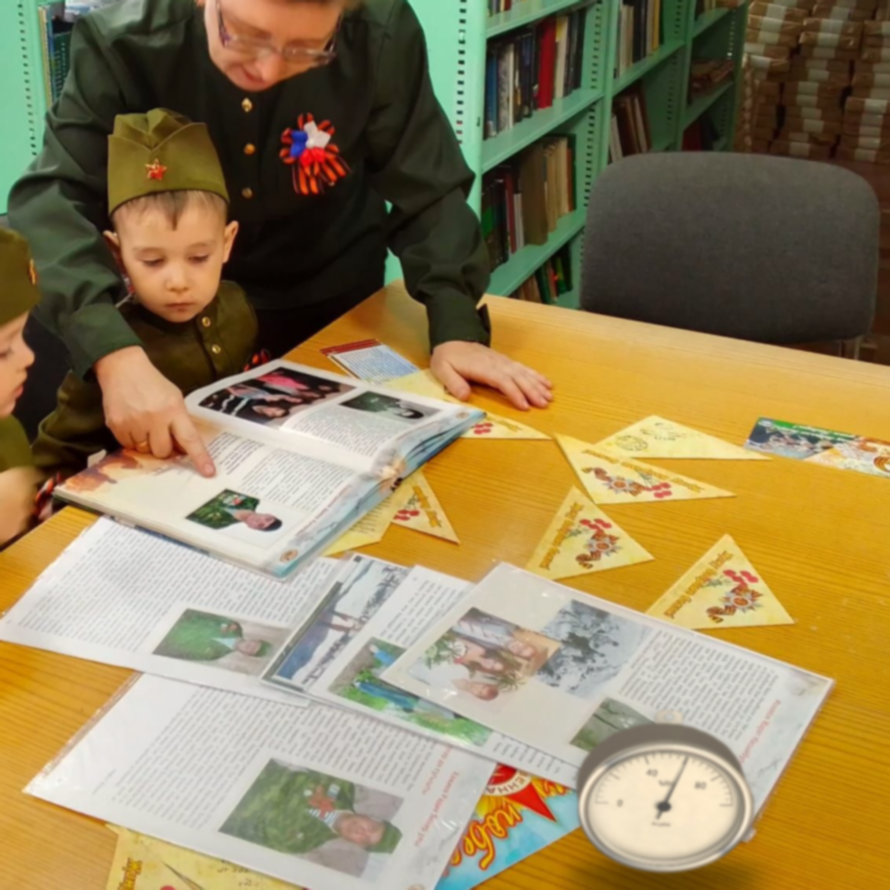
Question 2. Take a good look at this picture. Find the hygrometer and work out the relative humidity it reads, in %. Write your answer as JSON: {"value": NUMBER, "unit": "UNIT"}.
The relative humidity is {"value": 60, "unit": "%"}
